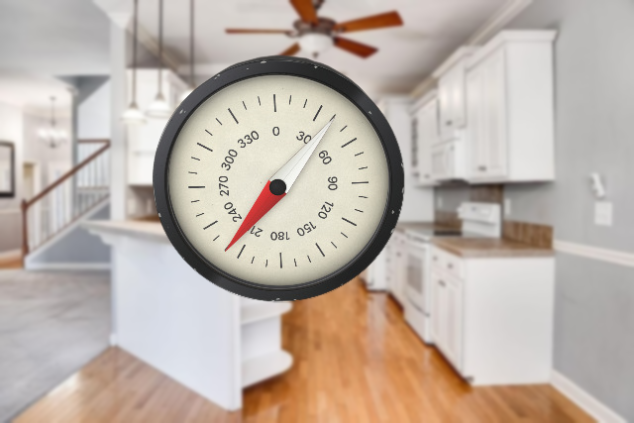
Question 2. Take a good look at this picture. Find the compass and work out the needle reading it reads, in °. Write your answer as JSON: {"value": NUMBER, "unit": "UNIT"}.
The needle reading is {"value": 220, "unit": "°"}
